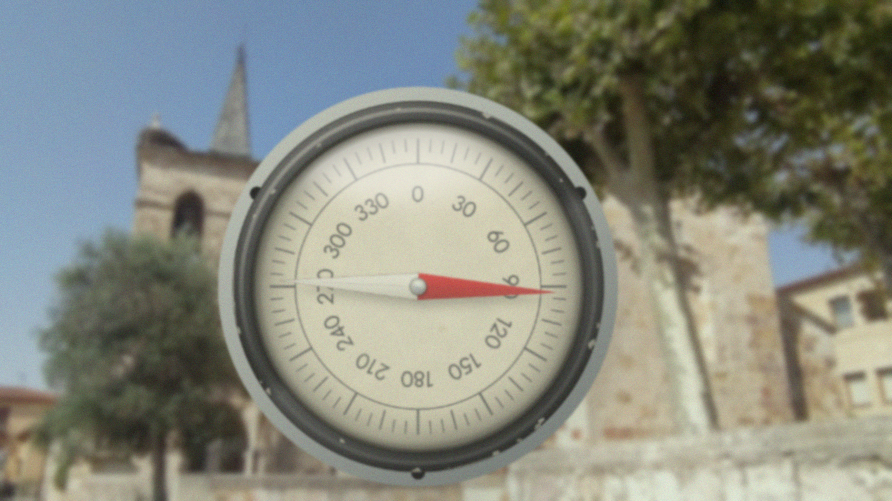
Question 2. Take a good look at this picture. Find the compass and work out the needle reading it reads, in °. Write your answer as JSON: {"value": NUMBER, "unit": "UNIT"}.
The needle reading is {"value": 92.5, "unit": "°"}
